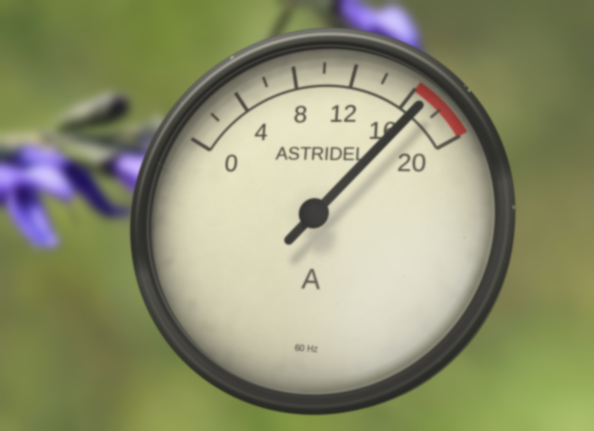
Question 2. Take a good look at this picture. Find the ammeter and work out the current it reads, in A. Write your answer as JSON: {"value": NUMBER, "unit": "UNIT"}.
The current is {"value": 17, "unit": "A"}
